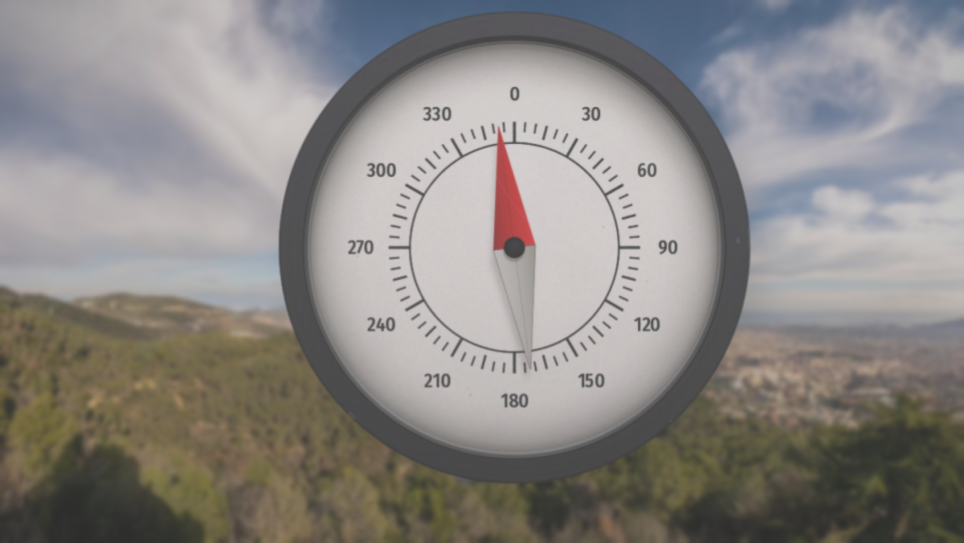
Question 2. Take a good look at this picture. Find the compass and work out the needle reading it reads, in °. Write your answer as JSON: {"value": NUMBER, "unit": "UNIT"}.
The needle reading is {"value": 352.5, "unit": "°"}
